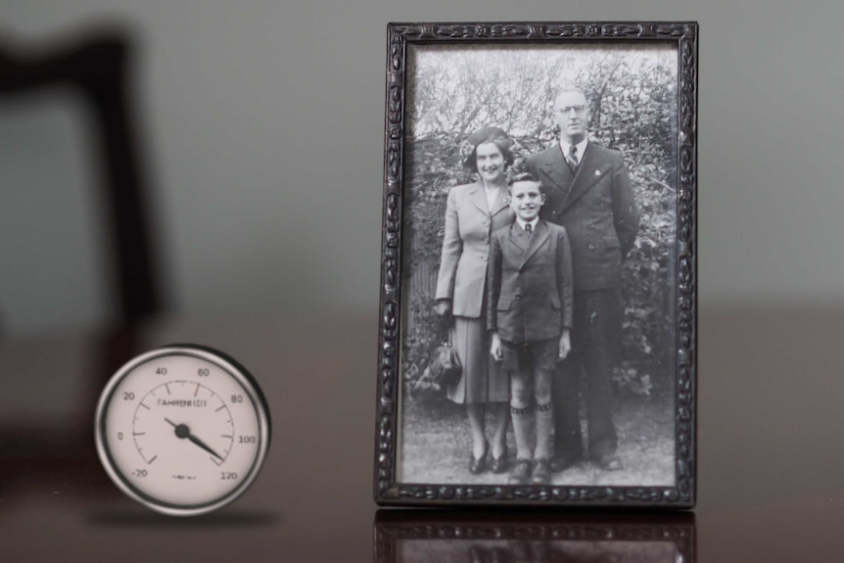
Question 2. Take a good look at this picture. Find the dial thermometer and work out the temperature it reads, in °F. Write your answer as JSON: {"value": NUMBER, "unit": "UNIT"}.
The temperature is {"value": 115, "unit": "°F"}
